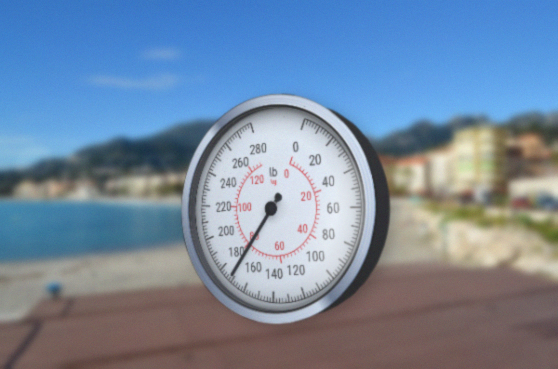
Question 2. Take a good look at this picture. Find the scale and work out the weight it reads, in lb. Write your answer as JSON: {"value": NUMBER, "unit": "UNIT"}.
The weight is {"value": 170, "unit": "lb"}
